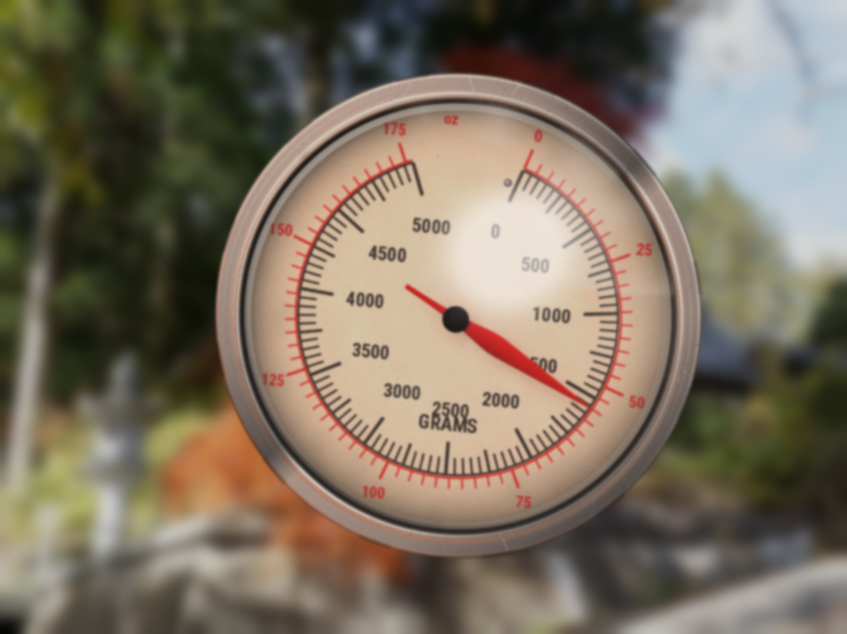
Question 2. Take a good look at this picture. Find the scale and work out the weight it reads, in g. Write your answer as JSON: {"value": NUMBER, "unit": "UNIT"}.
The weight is {"value": 1550, "unit": "g"}
